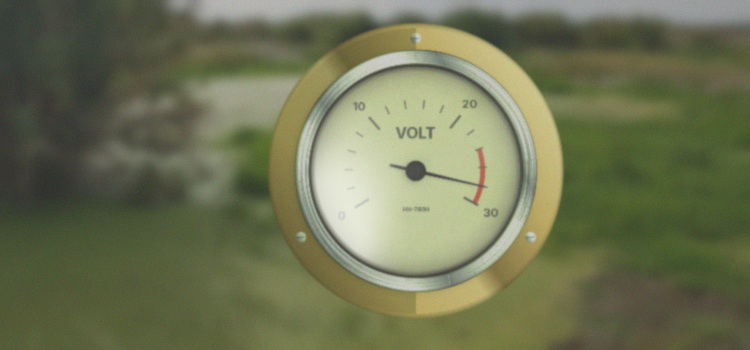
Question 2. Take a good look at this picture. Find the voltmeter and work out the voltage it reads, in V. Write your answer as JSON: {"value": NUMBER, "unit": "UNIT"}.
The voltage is {"value": 28, "unit": "V"}
